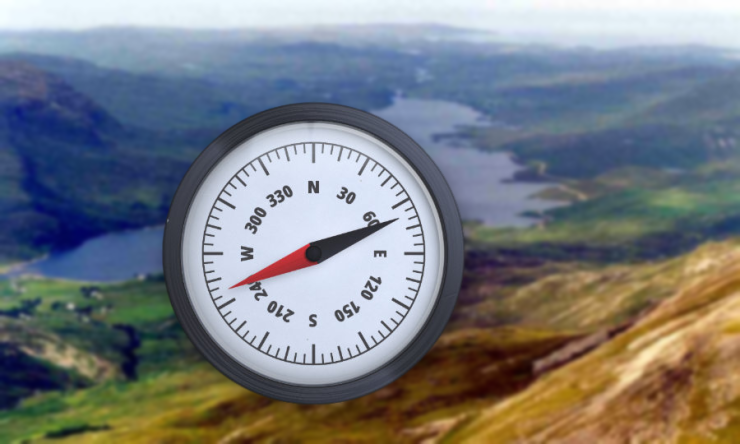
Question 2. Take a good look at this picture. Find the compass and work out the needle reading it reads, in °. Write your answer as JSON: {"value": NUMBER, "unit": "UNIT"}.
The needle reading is {"value": 247.5, "unit": "°"}
